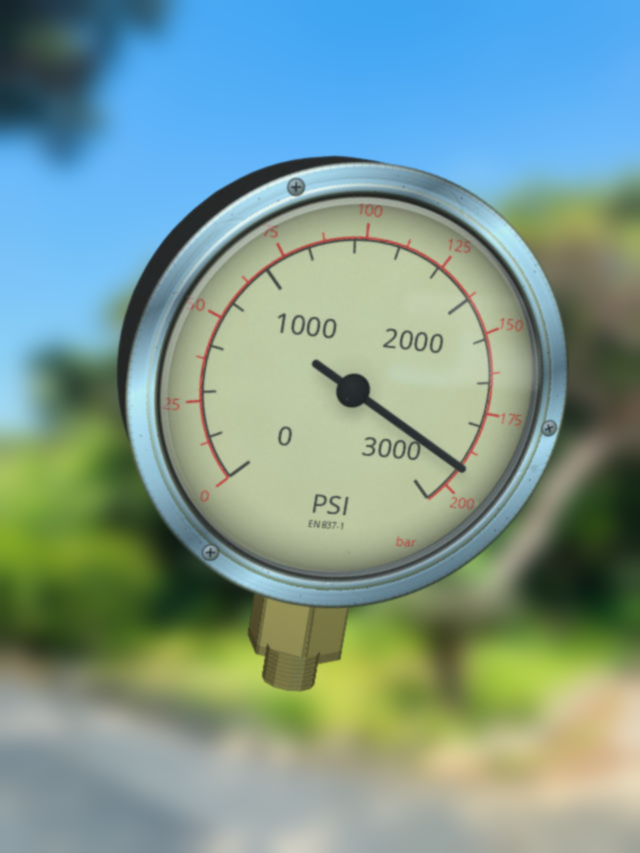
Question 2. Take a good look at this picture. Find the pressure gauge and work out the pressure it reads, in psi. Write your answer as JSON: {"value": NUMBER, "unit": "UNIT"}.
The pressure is {"value": 2800, "unit": "psi"}
